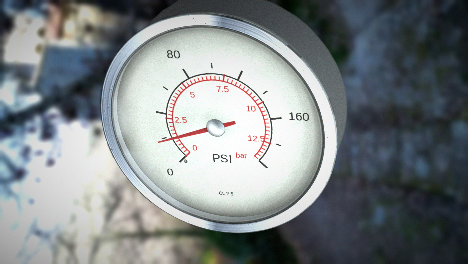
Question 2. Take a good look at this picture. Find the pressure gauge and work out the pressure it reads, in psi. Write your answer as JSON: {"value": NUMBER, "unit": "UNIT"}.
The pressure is {"value": 20, "unit": "psi"}
